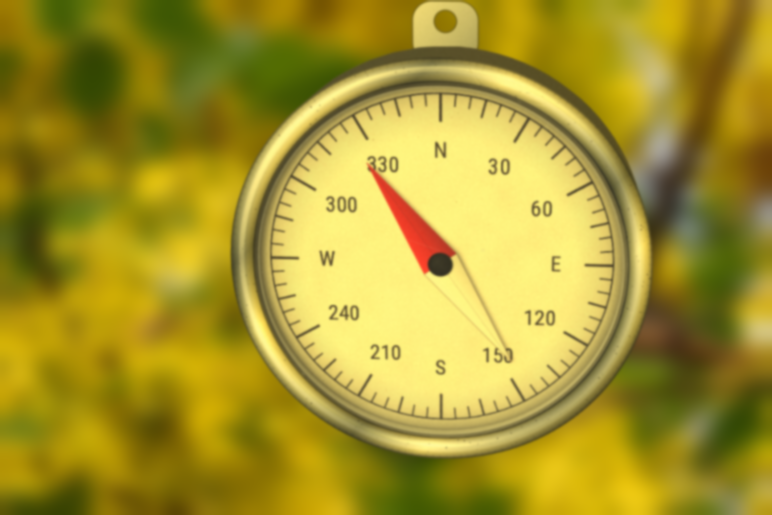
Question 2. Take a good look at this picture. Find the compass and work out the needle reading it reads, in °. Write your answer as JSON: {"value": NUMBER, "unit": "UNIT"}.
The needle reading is {"value": 325, "unit": "°"}
